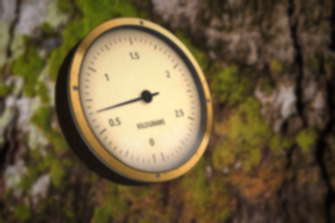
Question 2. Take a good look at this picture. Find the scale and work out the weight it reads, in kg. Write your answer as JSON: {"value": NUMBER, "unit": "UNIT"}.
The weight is {"value": 0.65, "unit": "kg"}
